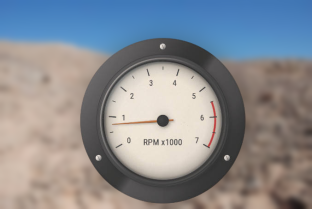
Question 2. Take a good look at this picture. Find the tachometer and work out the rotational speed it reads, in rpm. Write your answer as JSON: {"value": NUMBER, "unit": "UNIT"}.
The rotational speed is {"value": 750, "unit": "rpm"}
